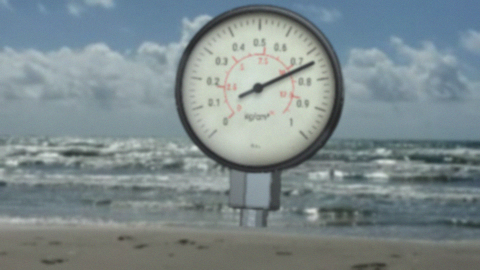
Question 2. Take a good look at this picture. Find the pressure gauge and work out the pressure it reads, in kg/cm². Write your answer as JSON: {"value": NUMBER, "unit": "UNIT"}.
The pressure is {"value": 0.74, "unit": "kg/cm²"}
